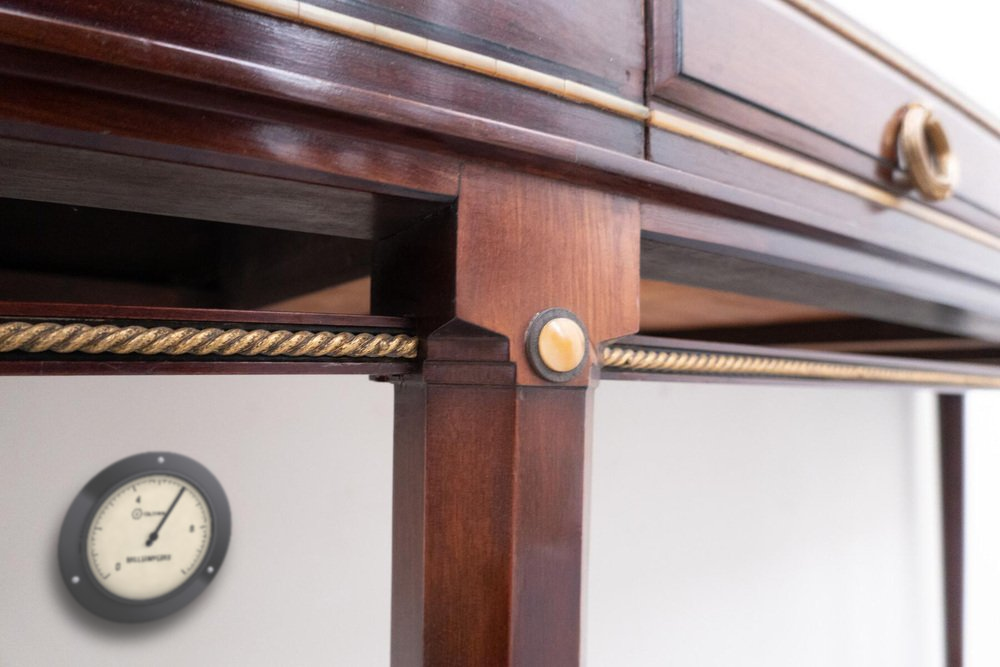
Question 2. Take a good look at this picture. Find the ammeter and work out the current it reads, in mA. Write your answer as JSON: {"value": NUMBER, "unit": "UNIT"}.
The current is {"value": 6, "unit": "mA"}
